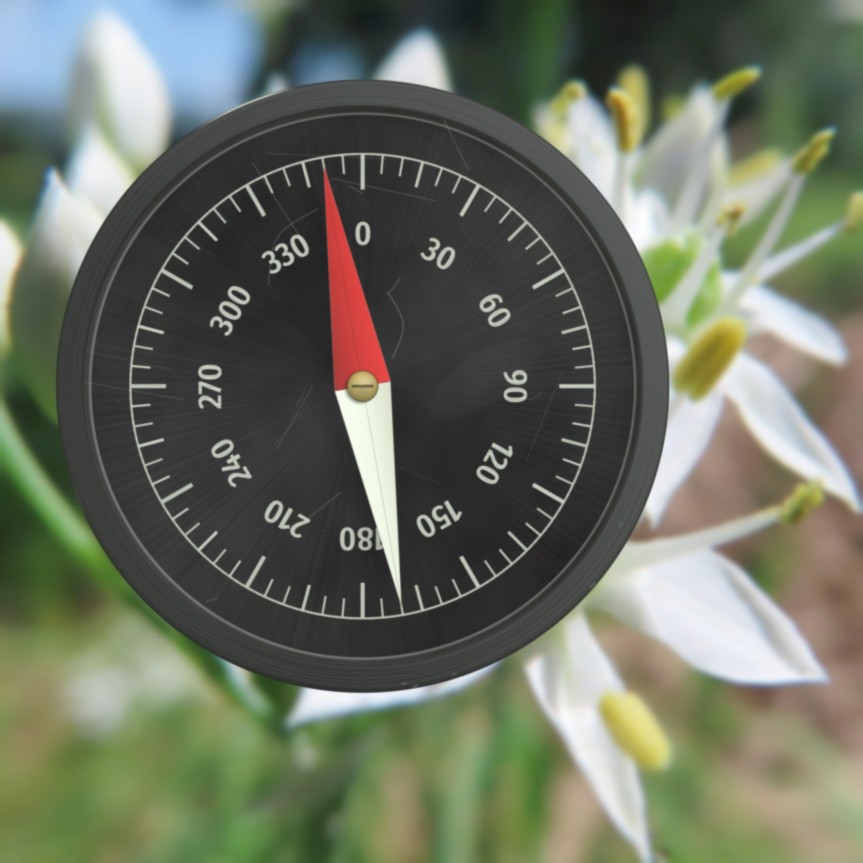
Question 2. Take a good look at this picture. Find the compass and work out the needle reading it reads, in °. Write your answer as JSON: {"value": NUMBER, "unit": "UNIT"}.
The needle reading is {"value": 350, "unit": "°"}
